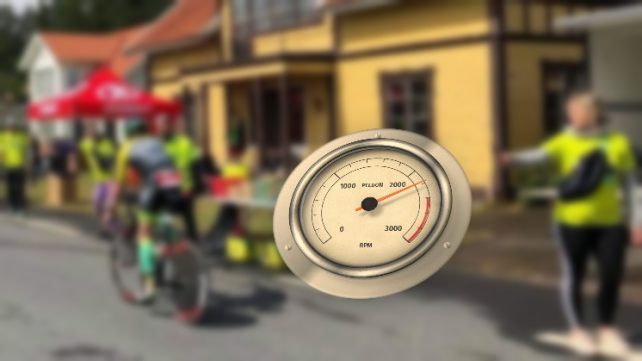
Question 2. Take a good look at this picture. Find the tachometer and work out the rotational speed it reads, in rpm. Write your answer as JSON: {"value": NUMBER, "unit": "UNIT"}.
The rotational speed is {"value": 2200, "unit": "rpm"}
